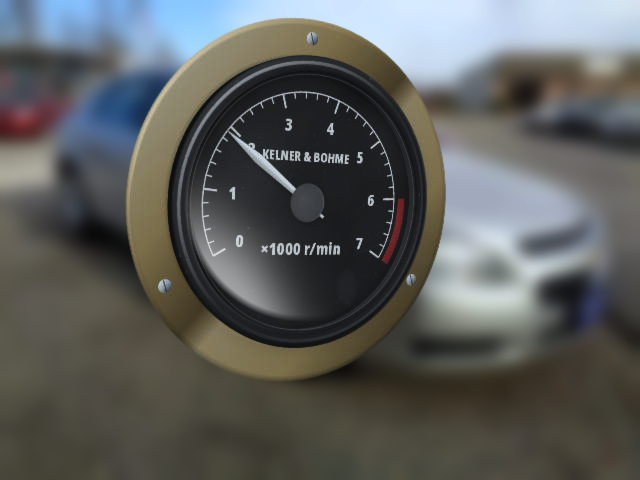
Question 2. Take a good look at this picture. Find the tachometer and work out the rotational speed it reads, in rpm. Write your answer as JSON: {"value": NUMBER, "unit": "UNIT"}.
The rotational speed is {"value": 1900, "unit": "rpm"}
